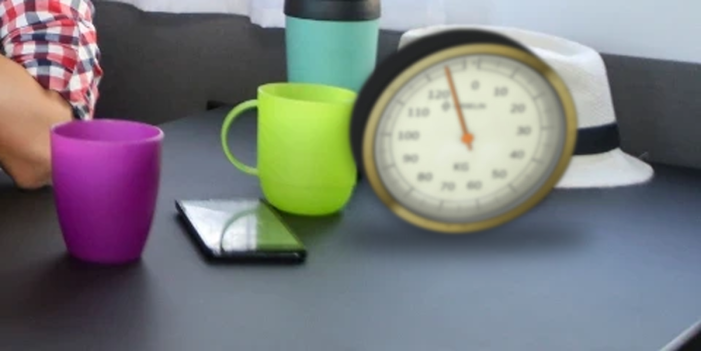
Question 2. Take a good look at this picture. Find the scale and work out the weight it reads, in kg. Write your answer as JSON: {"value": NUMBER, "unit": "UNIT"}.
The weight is {"value": 125, "unit": "kg"}
